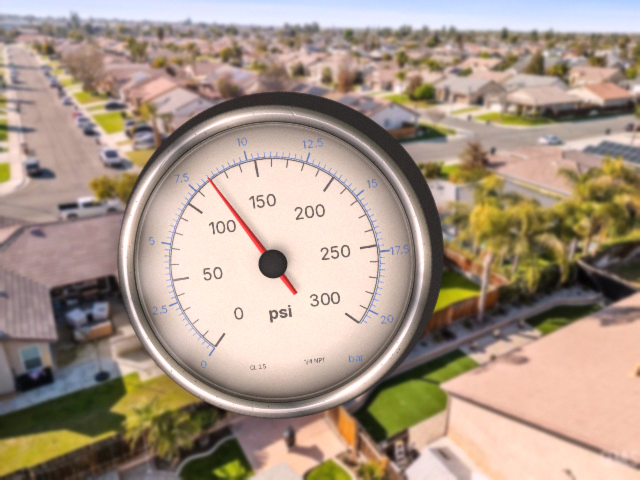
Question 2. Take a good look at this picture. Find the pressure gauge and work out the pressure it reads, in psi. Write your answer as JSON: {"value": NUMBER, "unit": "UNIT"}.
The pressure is {"value": 120, "unit": "psi"}
